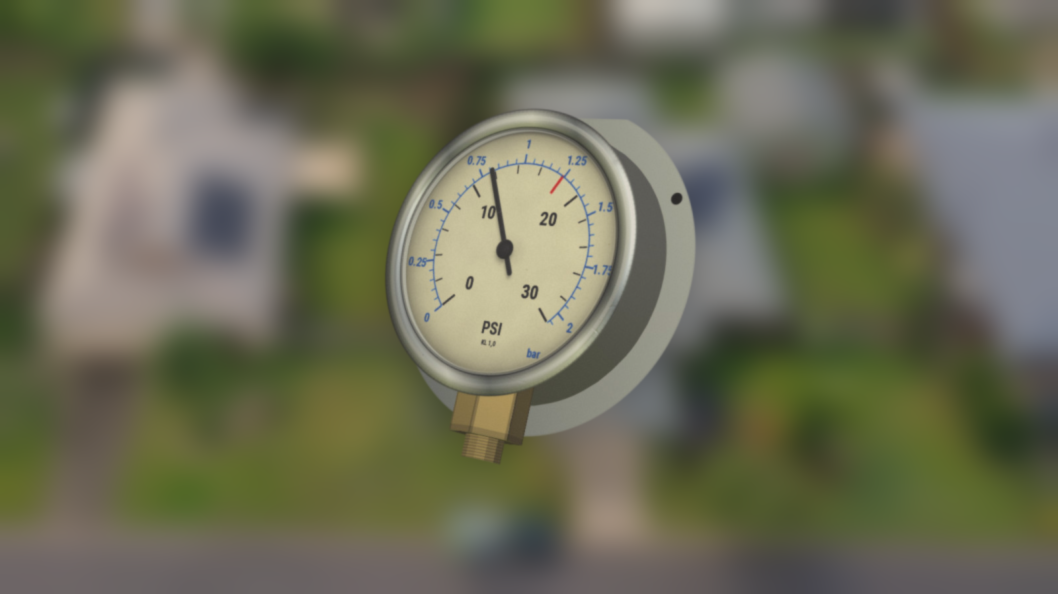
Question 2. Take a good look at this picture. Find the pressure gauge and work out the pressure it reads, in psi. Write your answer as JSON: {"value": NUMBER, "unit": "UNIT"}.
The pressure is {"value": 12, "unit": "psi"}
